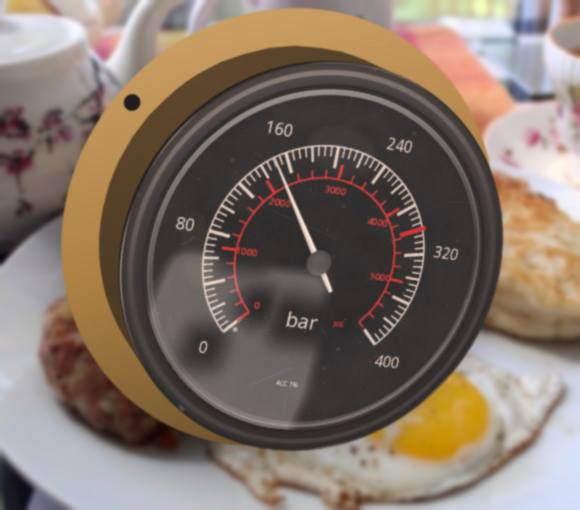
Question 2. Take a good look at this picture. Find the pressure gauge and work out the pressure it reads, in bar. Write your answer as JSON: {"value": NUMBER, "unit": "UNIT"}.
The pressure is {"value": 150, "unit": "bar"}
